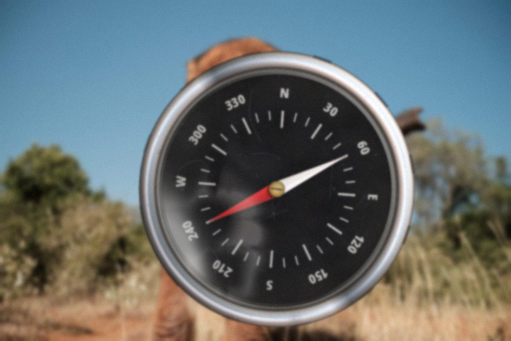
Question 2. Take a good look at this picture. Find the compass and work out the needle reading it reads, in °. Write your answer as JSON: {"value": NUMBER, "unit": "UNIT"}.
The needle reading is {"value": 240, "unit": "°"}
